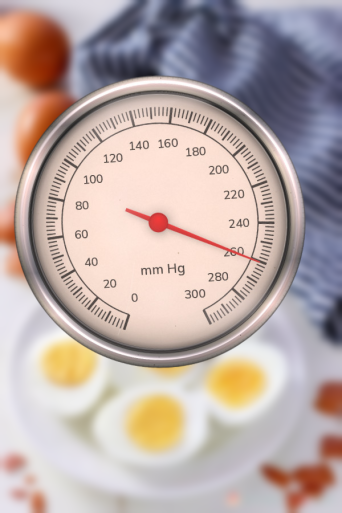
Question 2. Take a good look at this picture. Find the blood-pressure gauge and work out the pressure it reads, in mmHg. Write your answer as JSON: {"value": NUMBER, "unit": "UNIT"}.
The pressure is {"value": 260, "unit": "mmHg"}
